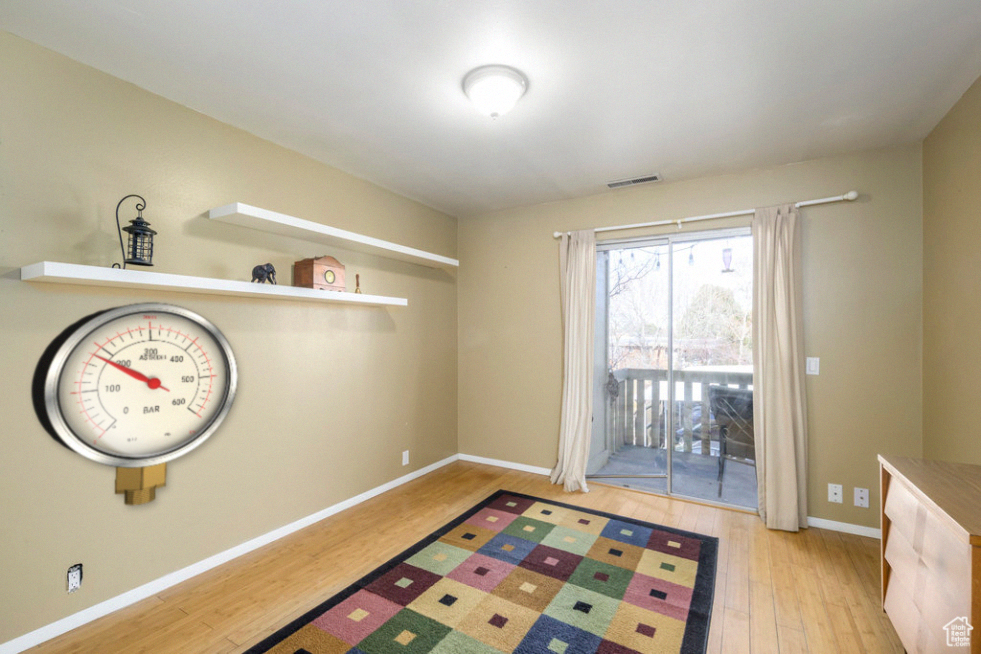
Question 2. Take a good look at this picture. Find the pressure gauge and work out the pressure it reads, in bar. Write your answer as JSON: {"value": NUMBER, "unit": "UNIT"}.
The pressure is {"value": 180, "unit": "bar"}
